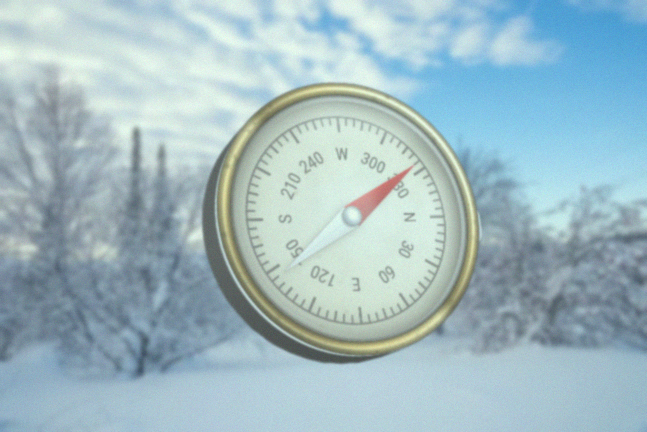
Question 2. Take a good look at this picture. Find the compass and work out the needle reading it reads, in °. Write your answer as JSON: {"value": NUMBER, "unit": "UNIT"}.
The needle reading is {"value": 325, "unit": "°"}
